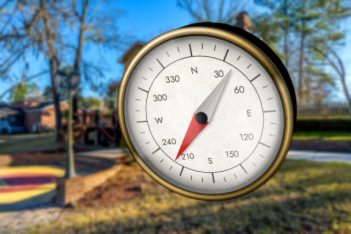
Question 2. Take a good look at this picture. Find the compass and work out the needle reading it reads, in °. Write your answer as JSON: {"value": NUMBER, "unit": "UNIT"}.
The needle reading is {"value": 220, "unit": "°"}
